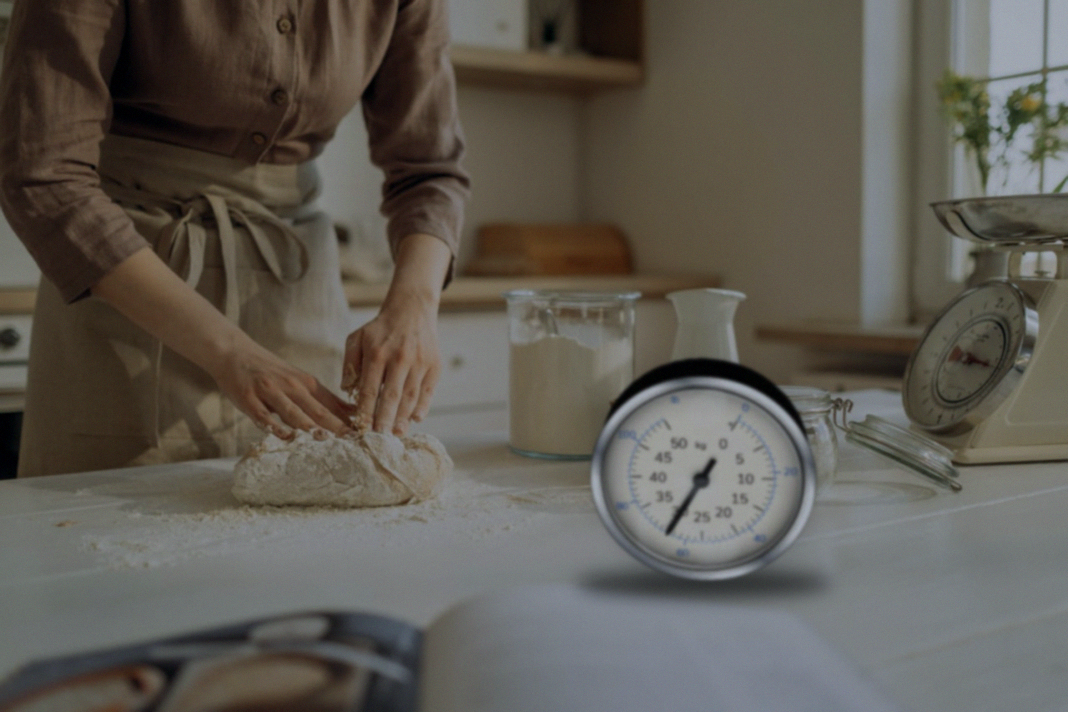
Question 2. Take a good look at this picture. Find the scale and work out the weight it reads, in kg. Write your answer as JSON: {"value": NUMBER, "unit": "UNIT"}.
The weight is {"value": 30, "unit": "kg"}
